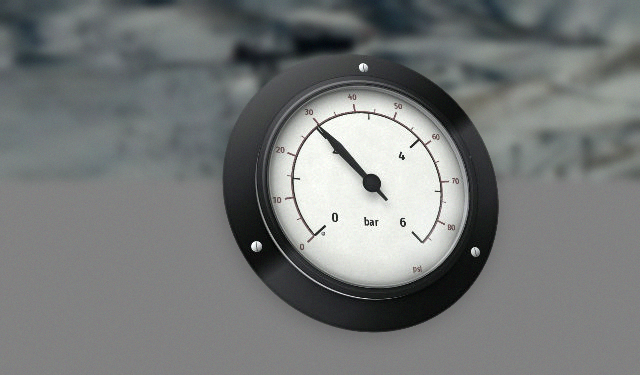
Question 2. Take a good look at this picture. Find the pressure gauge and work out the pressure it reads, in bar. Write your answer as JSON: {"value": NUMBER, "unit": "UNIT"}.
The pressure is {"value": 2, "unit": "bar"}
